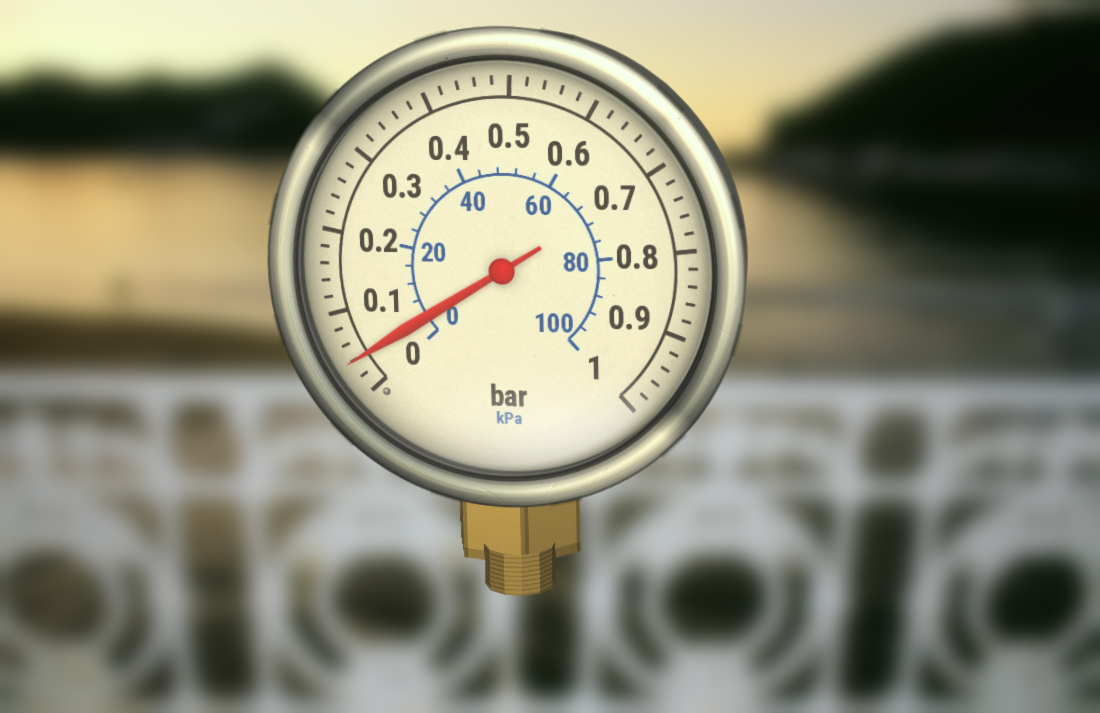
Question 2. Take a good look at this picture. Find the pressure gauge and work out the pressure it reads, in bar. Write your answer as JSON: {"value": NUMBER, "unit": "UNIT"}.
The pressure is {"value": 0.04, "unit": "bar"}
